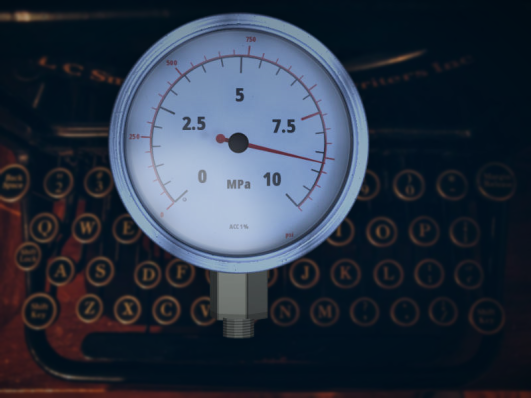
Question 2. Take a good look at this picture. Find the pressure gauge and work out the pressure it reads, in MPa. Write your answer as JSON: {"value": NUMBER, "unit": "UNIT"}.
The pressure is {"value": 8.75, "unit": "MPa"}
